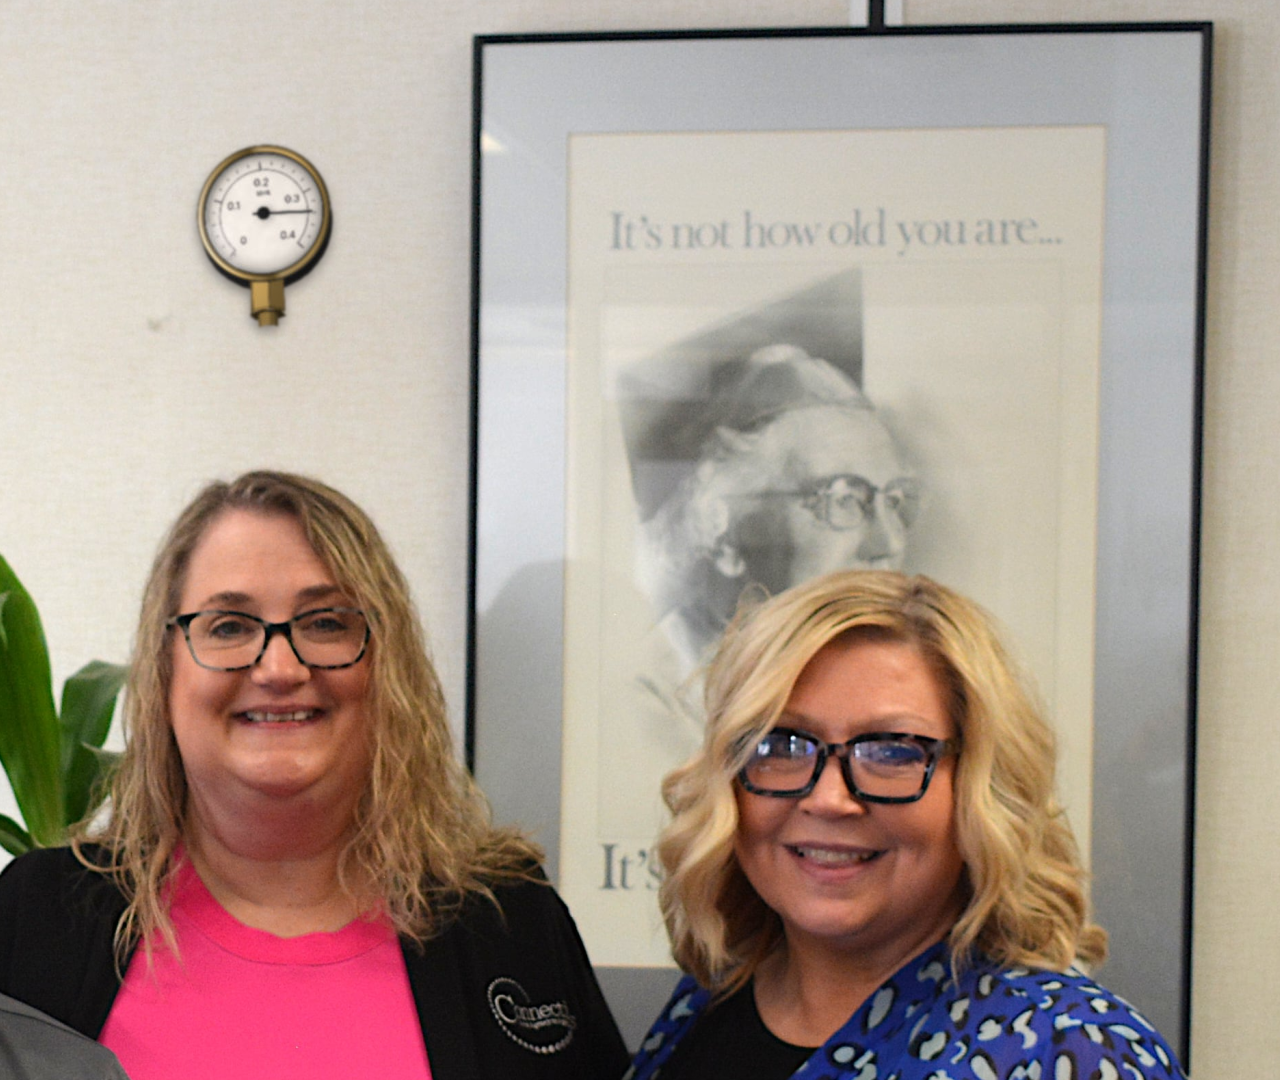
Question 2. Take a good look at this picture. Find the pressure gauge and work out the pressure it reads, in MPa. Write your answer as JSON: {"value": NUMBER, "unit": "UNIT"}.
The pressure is {"value": 0.34, "unit": "MPa"}
